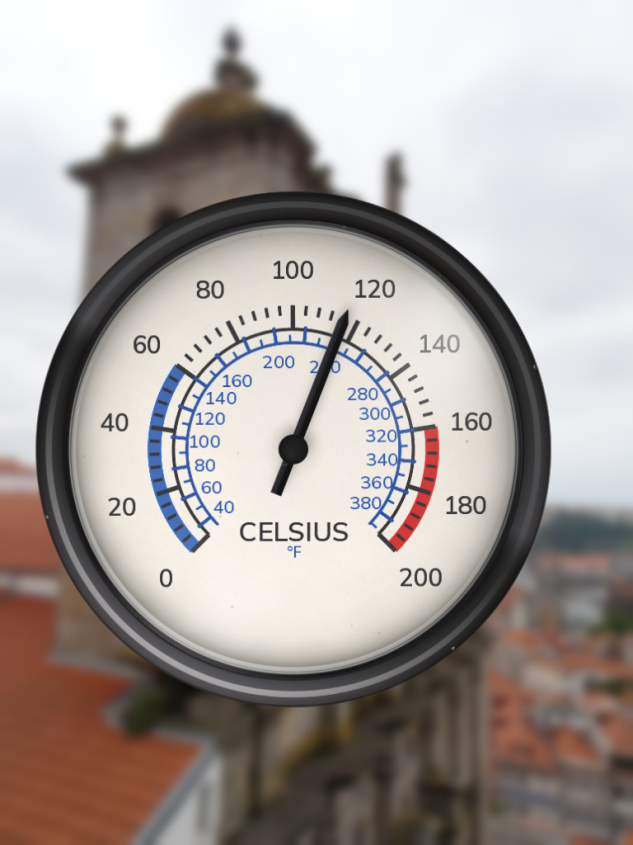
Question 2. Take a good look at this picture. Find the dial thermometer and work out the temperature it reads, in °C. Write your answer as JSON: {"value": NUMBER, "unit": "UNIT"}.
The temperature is {"value": 116, "unit": "°C"}
